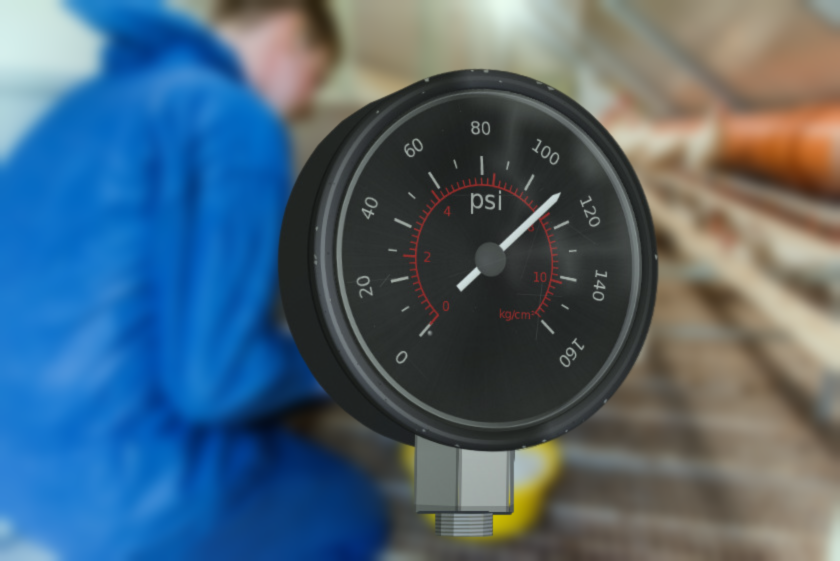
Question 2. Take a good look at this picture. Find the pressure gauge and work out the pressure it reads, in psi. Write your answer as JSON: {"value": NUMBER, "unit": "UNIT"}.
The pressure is {"value": 110, "unit": "psi"}
